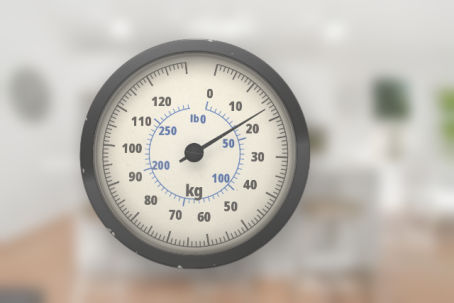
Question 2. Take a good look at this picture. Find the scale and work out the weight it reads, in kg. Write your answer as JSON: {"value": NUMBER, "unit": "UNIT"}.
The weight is {"value": 17, "unit": "kg"}
